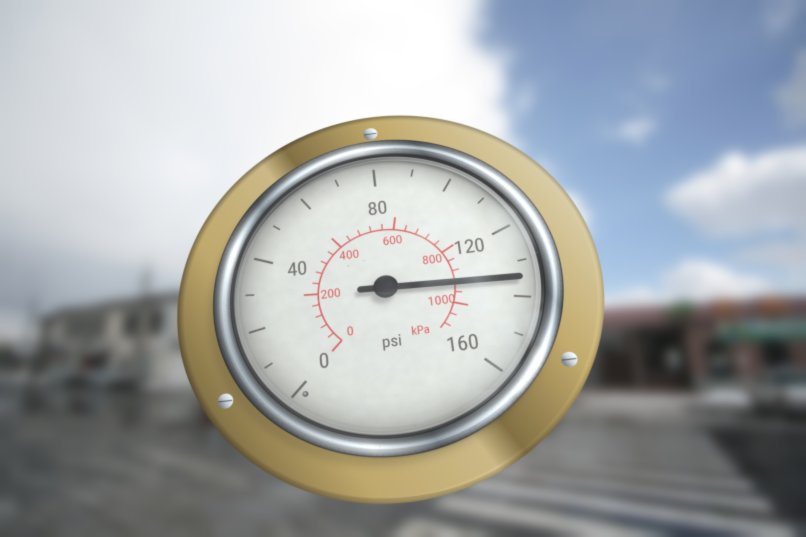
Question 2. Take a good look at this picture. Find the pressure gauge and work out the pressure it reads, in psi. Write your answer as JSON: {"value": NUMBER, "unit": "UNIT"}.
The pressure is {"value": 135, "unit": "psi"}
